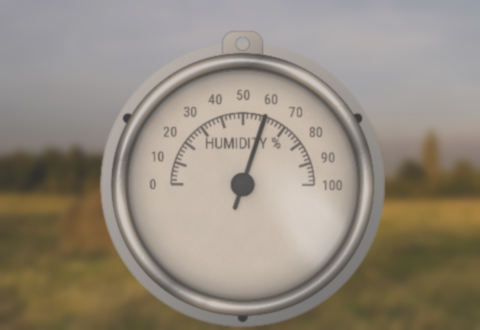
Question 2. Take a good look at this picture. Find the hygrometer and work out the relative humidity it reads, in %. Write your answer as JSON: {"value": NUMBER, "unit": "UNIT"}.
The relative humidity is {"value": 60, "unit": "%"}
